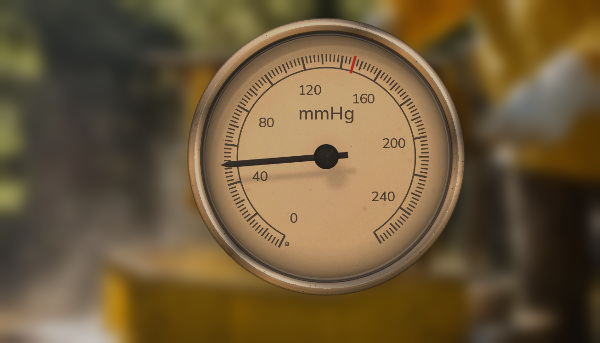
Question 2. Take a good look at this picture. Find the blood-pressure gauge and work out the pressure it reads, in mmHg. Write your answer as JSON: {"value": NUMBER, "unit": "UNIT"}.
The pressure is {"value": 50, "unit": "mmHg"}
